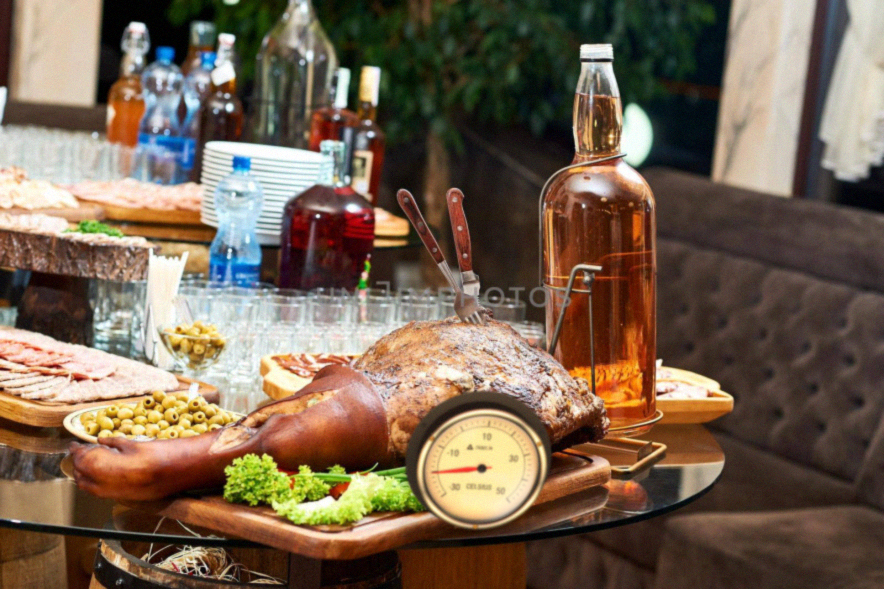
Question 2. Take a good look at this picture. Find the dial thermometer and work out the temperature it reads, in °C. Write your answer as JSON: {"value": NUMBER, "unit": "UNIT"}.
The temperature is {"value": -20, "unit": "°C"}
